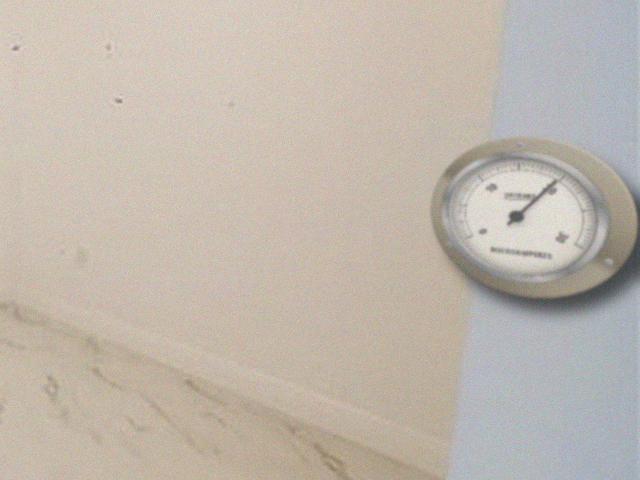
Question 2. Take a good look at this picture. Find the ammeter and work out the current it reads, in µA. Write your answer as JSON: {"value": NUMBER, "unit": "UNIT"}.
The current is {"value": 20, "unit": "µA"}
